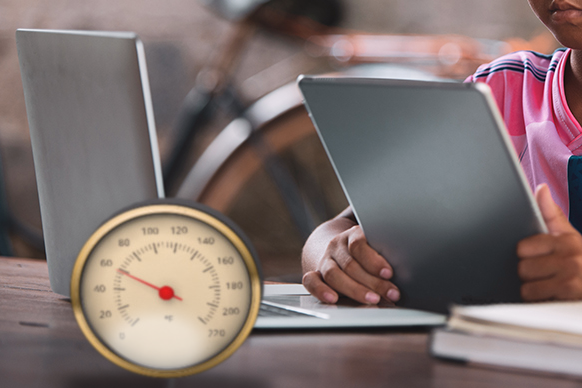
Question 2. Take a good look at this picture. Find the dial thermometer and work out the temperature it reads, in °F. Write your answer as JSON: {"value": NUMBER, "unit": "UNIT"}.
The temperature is {"value": 60, "unit": "°F"}
